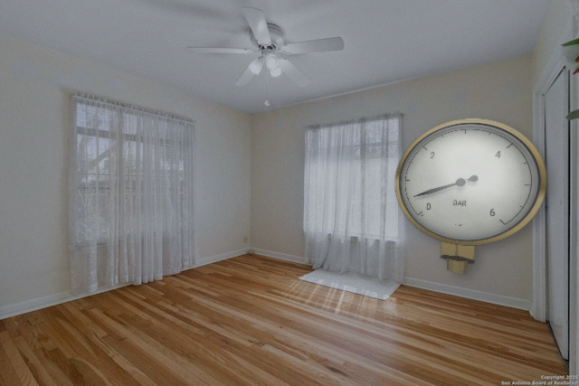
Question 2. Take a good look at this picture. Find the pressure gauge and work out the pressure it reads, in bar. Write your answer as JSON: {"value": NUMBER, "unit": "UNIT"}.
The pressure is {"value": 0.5, "unit": "bar"}
